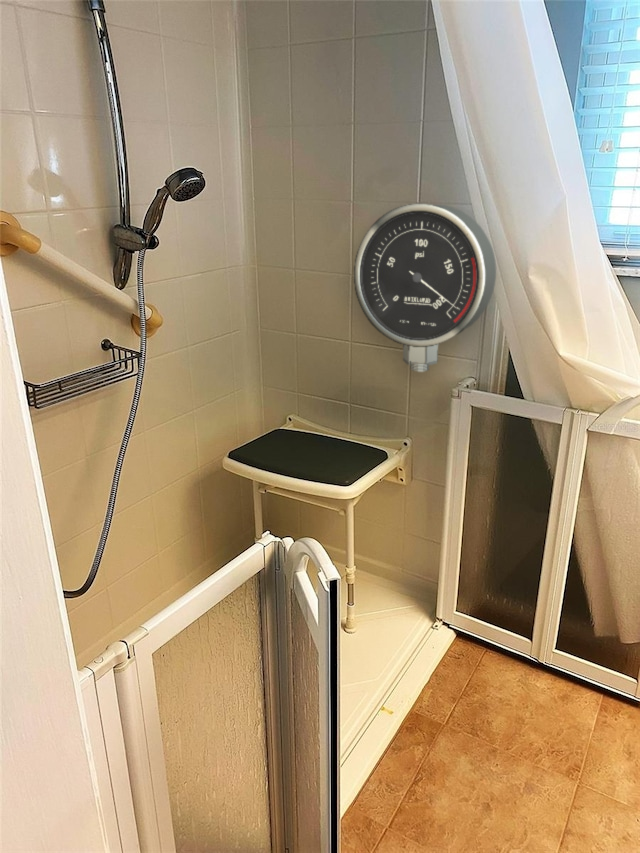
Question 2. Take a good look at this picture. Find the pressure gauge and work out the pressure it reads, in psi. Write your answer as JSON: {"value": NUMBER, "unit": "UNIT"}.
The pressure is {"value": 190, "unit": "psi"}
